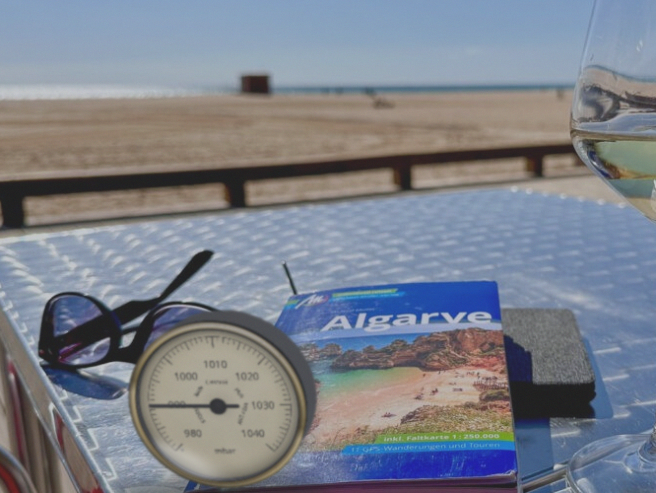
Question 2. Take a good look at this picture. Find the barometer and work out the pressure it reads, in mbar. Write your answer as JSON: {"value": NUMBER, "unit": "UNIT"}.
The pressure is {"value": 990, "unit": "mbar"}
